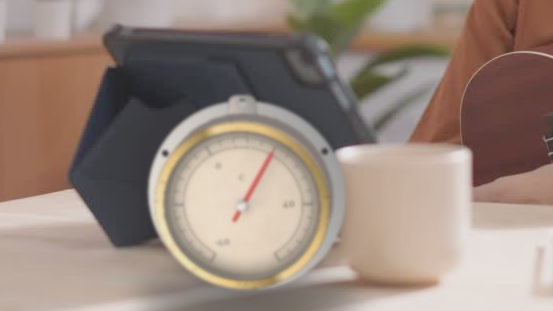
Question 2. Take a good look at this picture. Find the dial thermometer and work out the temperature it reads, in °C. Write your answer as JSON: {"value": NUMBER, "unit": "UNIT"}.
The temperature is {"value": 20, "unit": "°C"}
